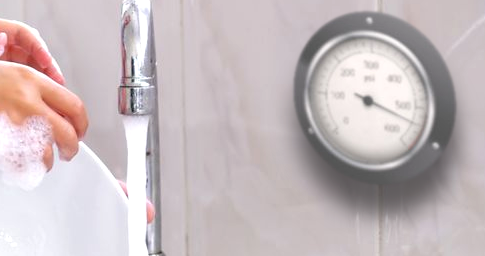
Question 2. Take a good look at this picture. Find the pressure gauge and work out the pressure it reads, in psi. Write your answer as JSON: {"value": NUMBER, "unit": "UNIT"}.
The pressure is {"value": 540, "unit": "psi"}
